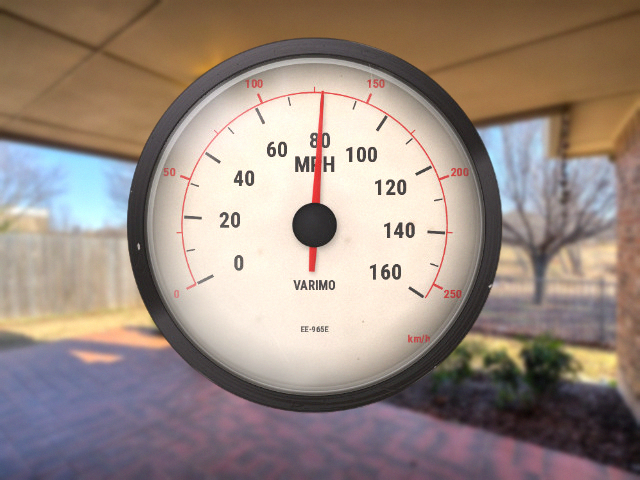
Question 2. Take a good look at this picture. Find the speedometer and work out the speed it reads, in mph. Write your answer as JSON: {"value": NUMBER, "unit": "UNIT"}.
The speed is {"value": 80, "unit": "mph"}
